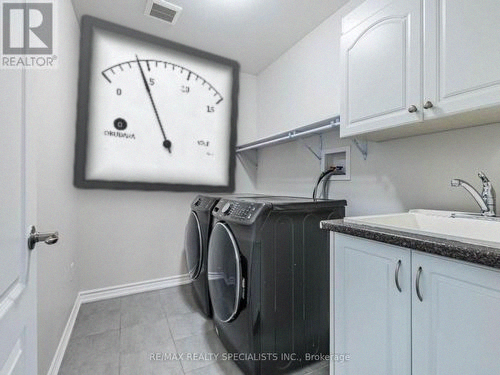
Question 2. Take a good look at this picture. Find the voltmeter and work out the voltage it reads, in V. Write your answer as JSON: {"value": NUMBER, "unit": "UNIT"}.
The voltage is {"value": 4, "unit": "V"}
